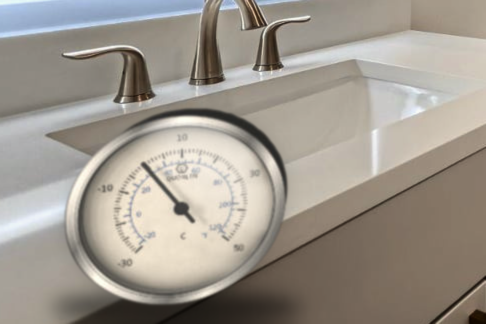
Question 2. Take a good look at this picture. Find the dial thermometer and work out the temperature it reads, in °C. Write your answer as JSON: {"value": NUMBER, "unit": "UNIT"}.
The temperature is {"value": 0, "unit": "°C"}
